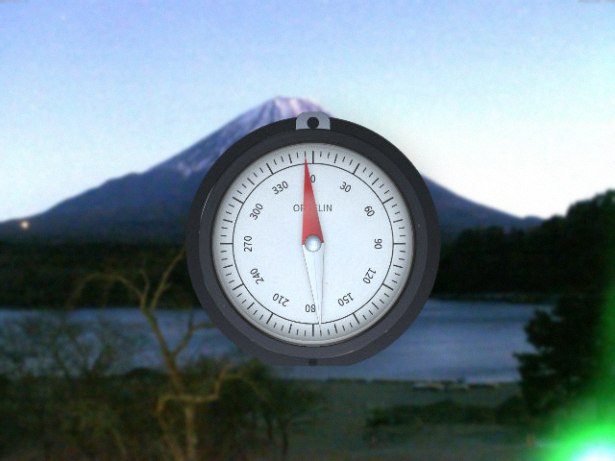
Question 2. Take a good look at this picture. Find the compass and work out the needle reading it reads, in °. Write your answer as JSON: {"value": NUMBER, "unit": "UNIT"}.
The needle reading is {"value": 355, "unit": "°"}
